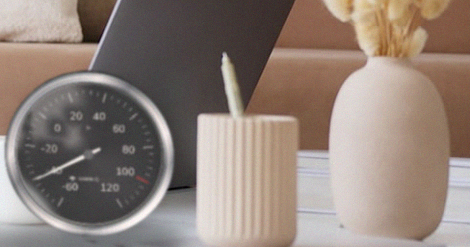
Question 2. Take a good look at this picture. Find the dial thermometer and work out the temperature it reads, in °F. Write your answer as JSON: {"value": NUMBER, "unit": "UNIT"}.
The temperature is {"value": -40, "unit": "°F"}
